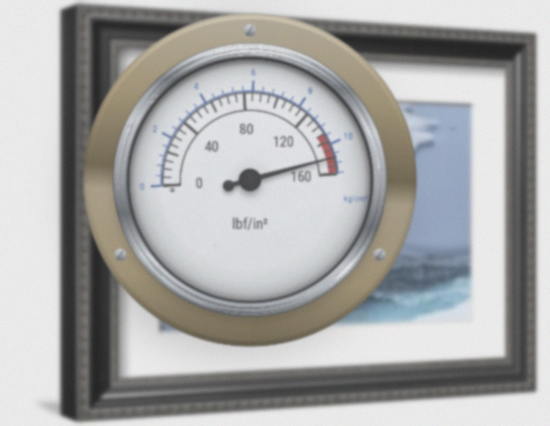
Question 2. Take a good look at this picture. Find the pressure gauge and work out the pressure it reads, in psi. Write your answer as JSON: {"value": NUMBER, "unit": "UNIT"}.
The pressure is {"value": 150, "unit": "psi"}
